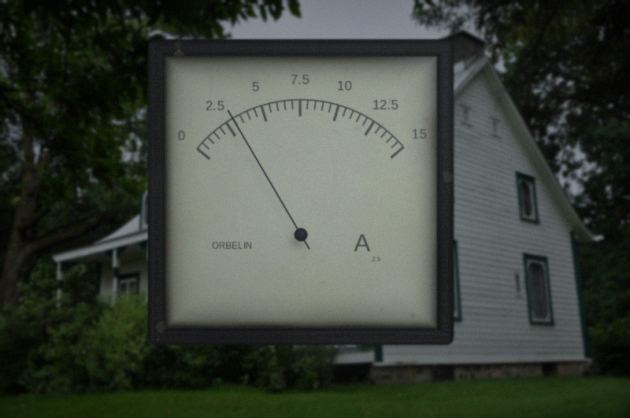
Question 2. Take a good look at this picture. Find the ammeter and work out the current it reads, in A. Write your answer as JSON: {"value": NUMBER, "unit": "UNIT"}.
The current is {"value": 3, "unit": "A"}
